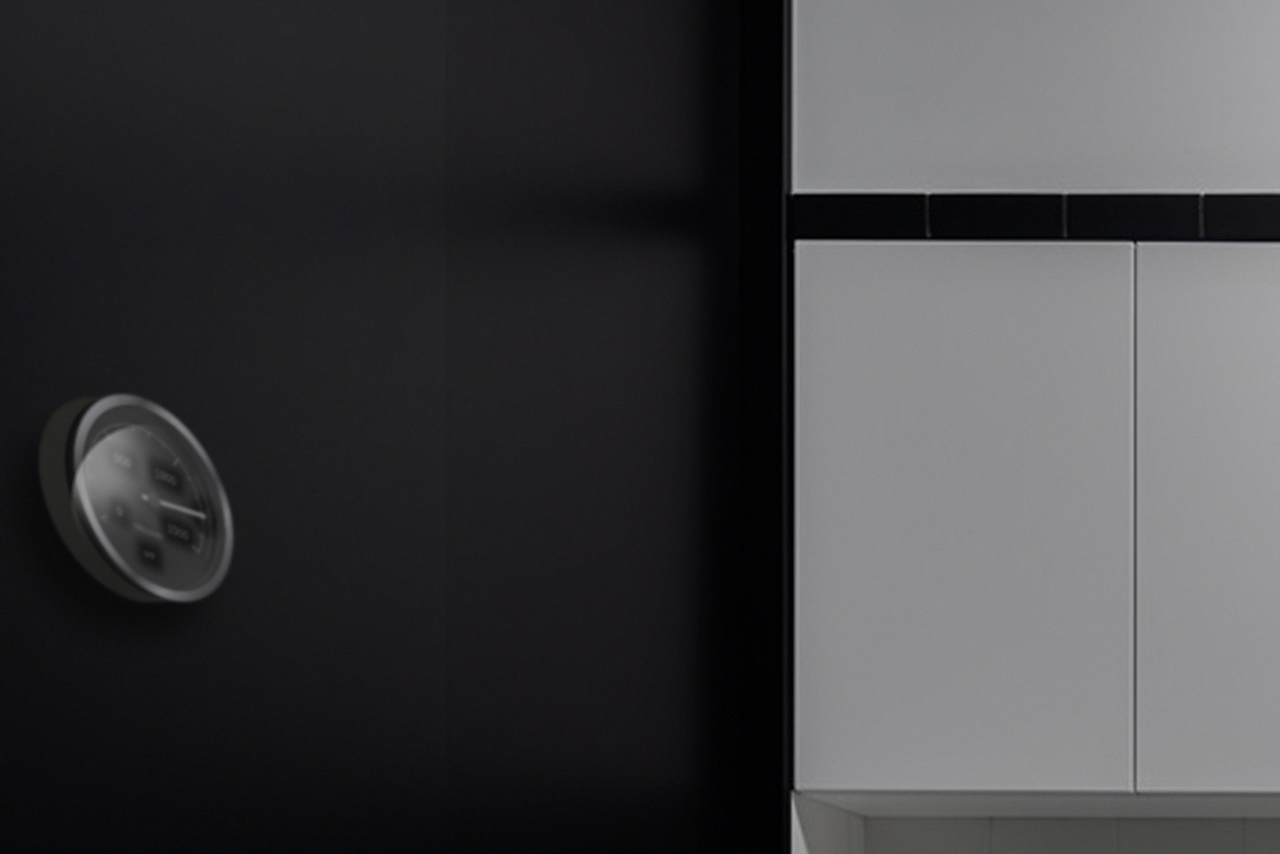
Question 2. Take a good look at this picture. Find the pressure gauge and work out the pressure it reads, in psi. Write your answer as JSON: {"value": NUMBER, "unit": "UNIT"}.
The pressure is {"value": 1300, "unit": "psi"}
